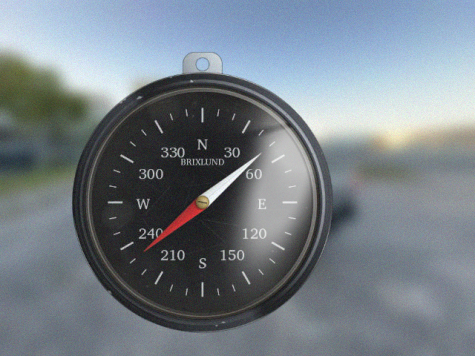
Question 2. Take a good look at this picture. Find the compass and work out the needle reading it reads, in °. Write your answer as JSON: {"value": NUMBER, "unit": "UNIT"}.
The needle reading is {"value": 230, "unit": "°"}
